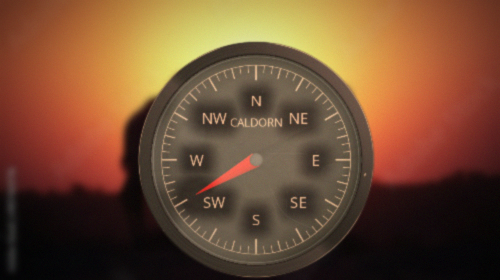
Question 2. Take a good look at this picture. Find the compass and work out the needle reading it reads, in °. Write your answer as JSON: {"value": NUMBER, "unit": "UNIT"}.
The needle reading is {"value": 240, "unit": "°"}
